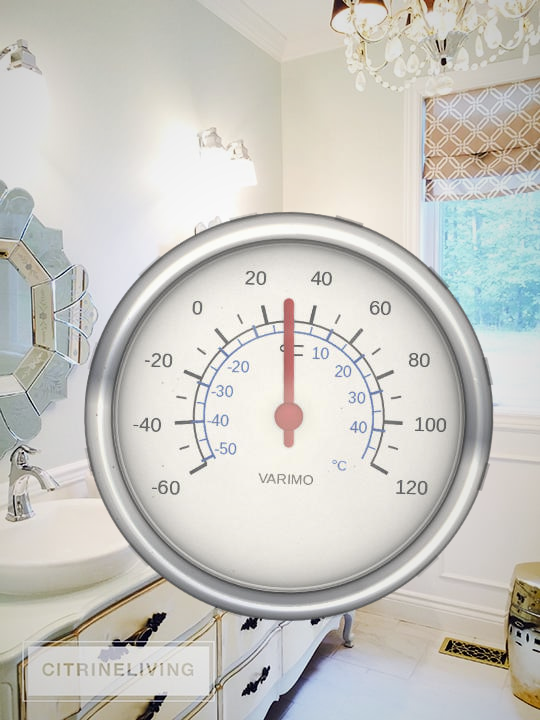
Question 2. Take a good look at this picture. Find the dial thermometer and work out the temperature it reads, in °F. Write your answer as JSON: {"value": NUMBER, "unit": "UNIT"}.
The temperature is {"value": 30, "unit": "°F"}
